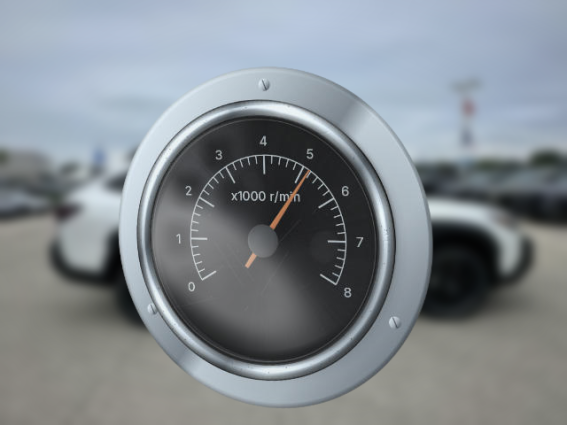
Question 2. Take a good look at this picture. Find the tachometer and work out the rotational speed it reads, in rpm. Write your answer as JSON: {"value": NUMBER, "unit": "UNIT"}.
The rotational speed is {"value": 5200, "unit": "rpm"}
